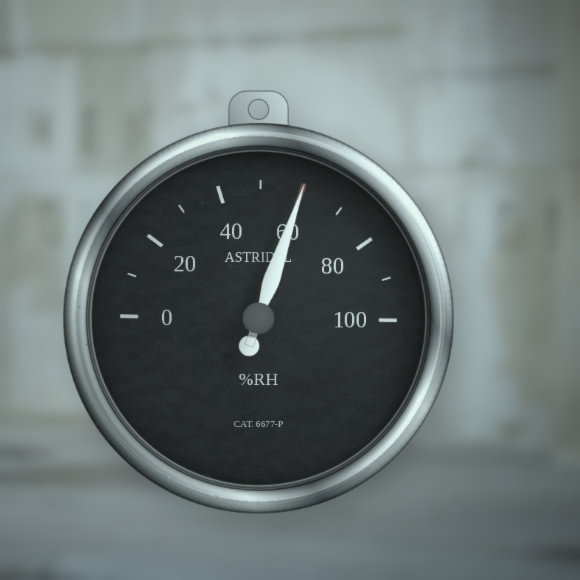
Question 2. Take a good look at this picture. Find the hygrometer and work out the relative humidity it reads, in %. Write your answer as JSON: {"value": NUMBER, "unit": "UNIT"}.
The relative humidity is {"value": 60, "unit": "%"}
